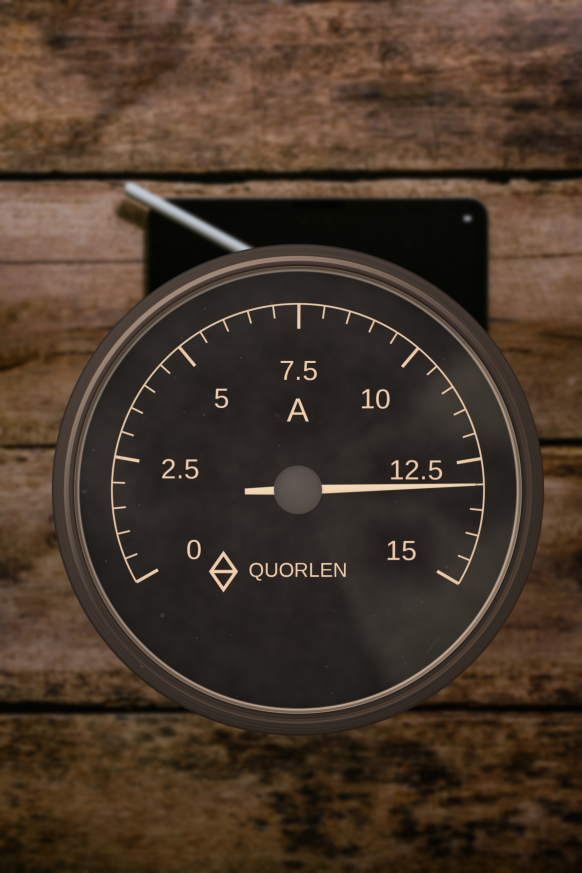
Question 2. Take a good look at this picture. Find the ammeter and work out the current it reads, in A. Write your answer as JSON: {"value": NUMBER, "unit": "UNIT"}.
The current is {"value": 13, "unit": "A"}
